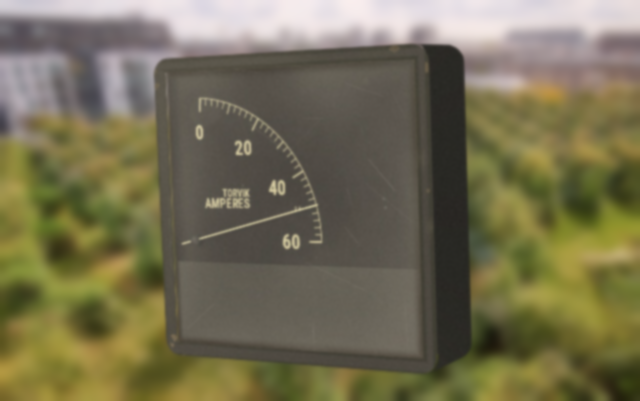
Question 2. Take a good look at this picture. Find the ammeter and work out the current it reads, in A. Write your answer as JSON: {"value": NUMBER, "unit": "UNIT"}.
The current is {"value": 50, "unit": "A"}
